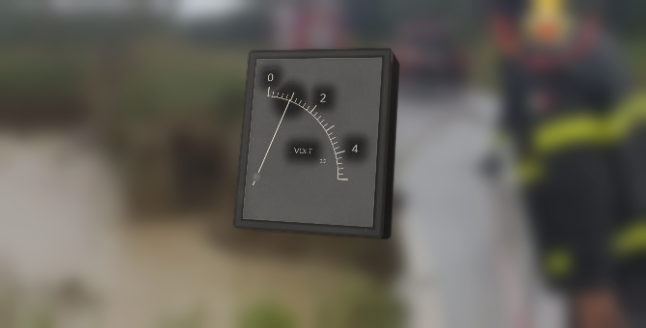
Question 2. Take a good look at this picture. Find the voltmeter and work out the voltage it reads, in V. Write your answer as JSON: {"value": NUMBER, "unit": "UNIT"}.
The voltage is {"value": 1, "unit": "V"}
